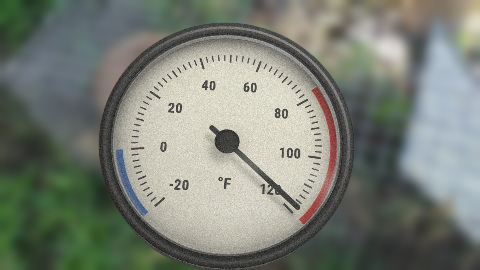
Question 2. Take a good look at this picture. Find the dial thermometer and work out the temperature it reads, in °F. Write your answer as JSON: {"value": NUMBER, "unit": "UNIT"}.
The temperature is {"value": 118, "unit": "°F"}
